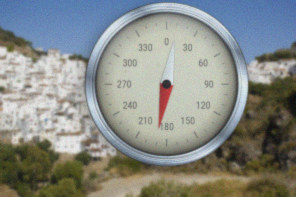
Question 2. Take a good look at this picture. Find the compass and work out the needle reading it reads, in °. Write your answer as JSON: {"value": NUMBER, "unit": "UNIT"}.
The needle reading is {"value": 190, "unit": "°"}
